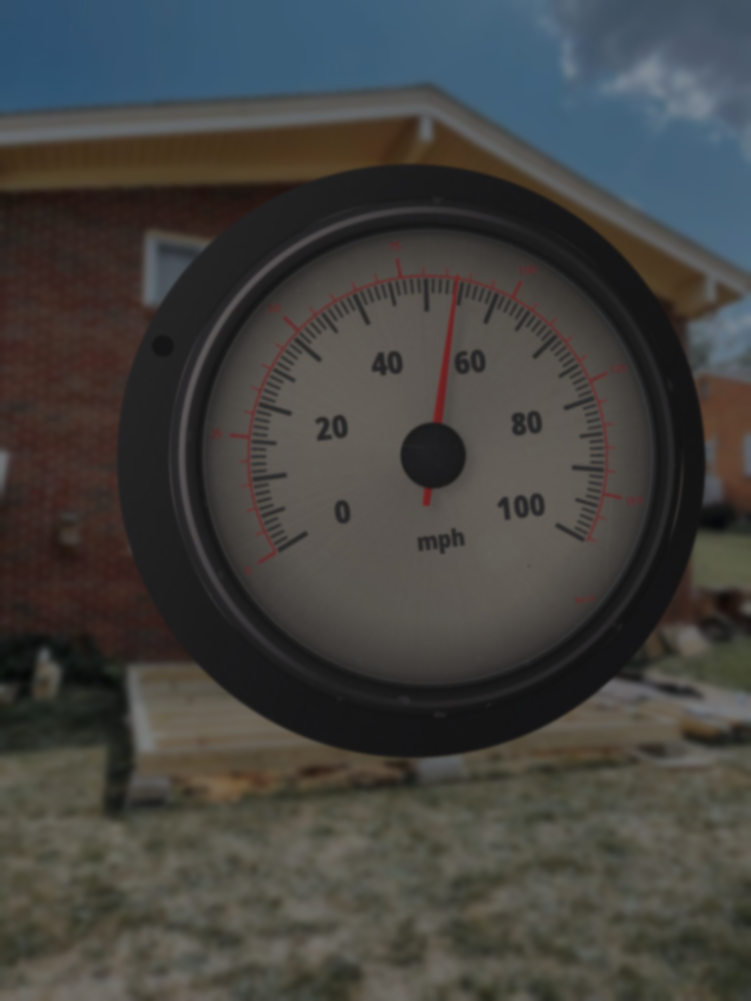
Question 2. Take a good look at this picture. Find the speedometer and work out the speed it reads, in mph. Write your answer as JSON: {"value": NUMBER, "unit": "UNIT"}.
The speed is {"value": 54, "unit": "mph"}
